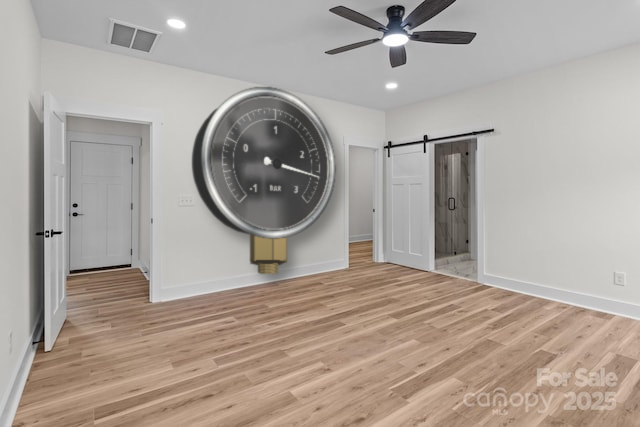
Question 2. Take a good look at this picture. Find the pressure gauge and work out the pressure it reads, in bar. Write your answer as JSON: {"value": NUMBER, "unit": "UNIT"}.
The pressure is {"value": 2.5, "unit": "bar"}
